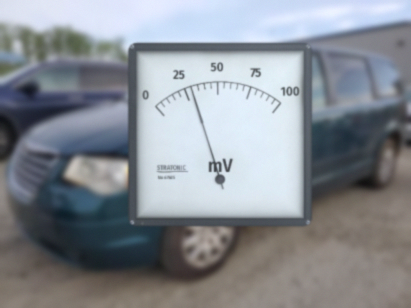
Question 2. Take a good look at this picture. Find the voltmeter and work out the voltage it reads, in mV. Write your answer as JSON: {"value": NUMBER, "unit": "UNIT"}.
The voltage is {"value": 30, "unit": "mV"}
